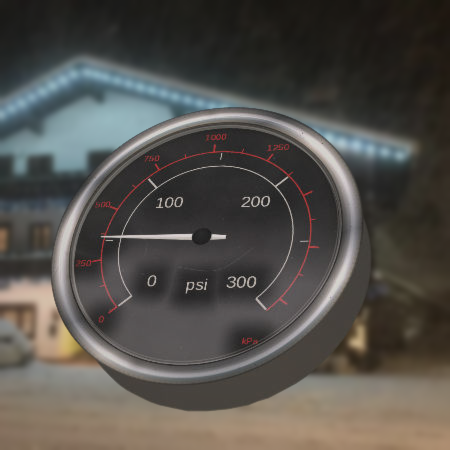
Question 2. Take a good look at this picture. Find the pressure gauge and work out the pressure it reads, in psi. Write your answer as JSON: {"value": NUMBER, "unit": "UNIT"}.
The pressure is {"value": 50, "unit": "psi"}
